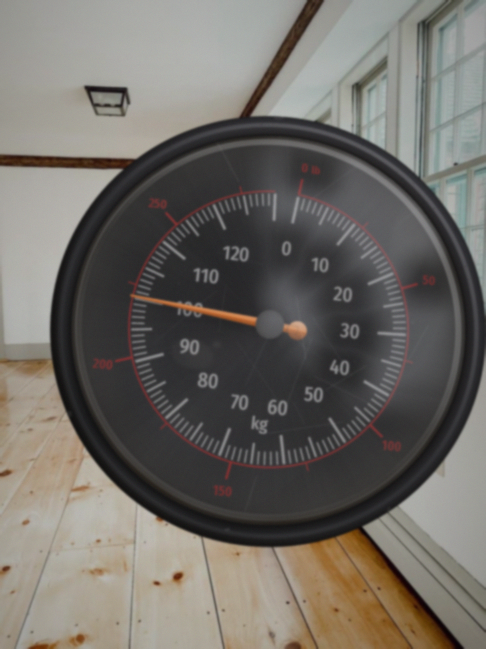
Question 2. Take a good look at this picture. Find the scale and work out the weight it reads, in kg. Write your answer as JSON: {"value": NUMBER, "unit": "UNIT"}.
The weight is {"value": 100, "unit": "kg"}
